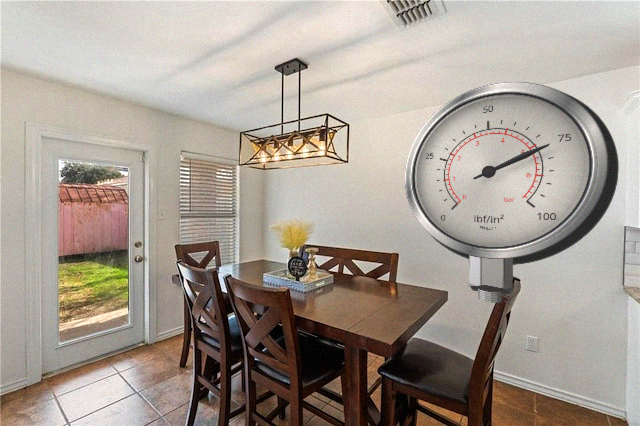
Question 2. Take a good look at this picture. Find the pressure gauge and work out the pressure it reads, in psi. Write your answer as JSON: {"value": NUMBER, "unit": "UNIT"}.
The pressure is {"value": 75, "unit": "psi"}
